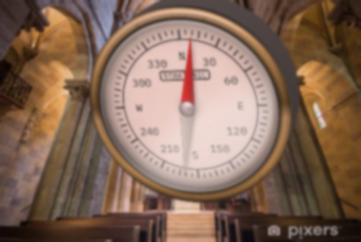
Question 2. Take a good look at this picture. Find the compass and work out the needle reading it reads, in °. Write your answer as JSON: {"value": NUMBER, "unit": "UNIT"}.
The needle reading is {"value": 10, "unit": "°"}
